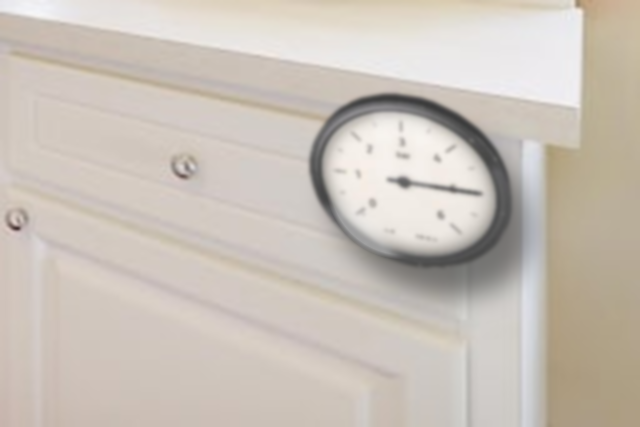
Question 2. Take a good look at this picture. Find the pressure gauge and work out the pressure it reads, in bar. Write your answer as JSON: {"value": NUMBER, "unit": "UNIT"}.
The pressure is {"value": 5, "unit": "bar"}
